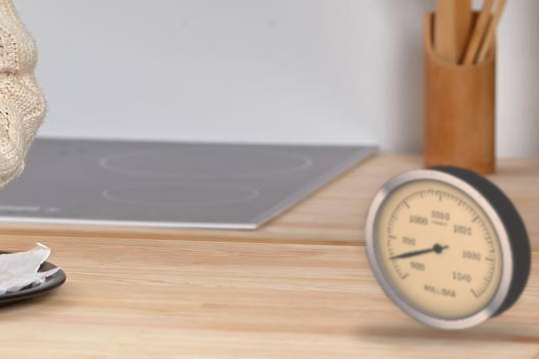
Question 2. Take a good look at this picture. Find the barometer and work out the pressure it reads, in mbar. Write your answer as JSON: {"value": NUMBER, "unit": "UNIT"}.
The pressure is {"value": 985, "unit": "mbar"}
